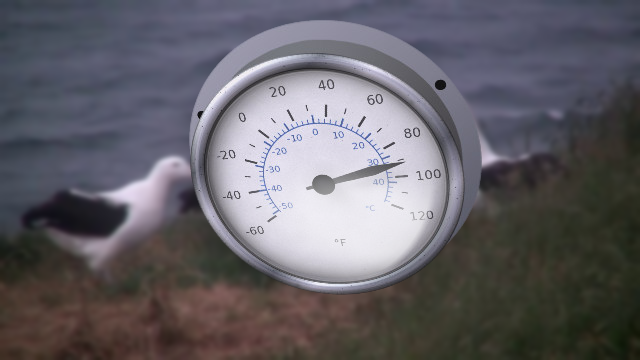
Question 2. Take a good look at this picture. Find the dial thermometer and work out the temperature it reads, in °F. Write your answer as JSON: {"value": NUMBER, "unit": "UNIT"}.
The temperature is {"value": 90, "unit": "°F"}
